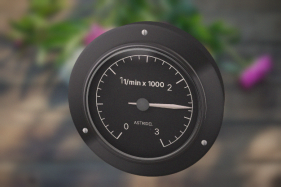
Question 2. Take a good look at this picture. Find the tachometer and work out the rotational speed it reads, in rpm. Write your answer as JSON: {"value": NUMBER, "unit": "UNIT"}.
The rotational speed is {"value": 2350, "unit": "rpm"}
